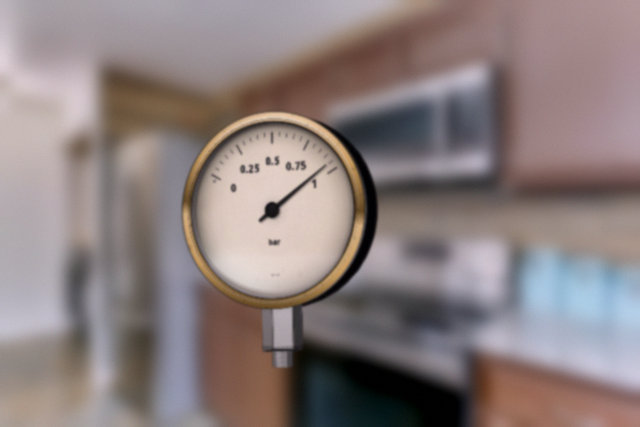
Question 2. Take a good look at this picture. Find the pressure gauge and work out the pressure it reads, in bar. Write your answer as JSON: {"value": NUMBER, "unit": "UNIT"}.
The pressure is {"value": 0.95, "unit": "bar"}
